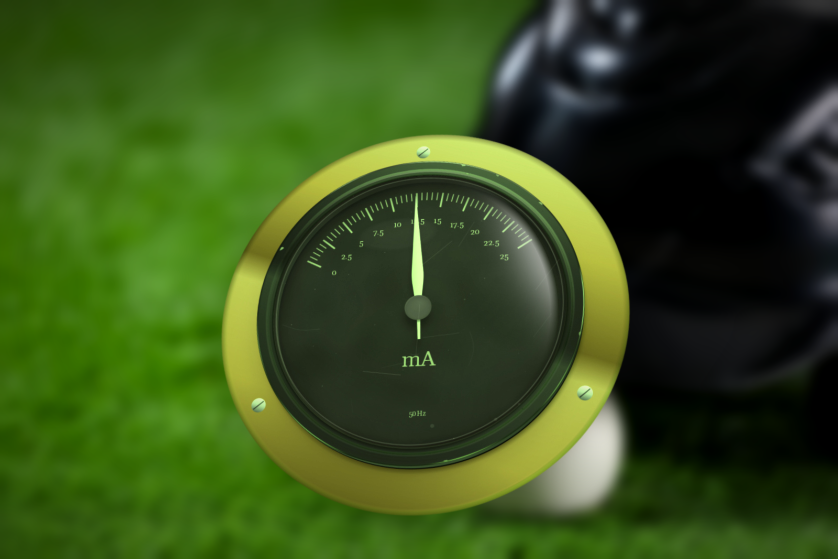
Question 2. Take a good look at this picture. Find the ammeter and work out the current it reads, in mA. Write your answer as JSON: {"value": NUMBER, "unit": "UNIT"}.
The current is {"value": 12.5, "unit": "mA"}
